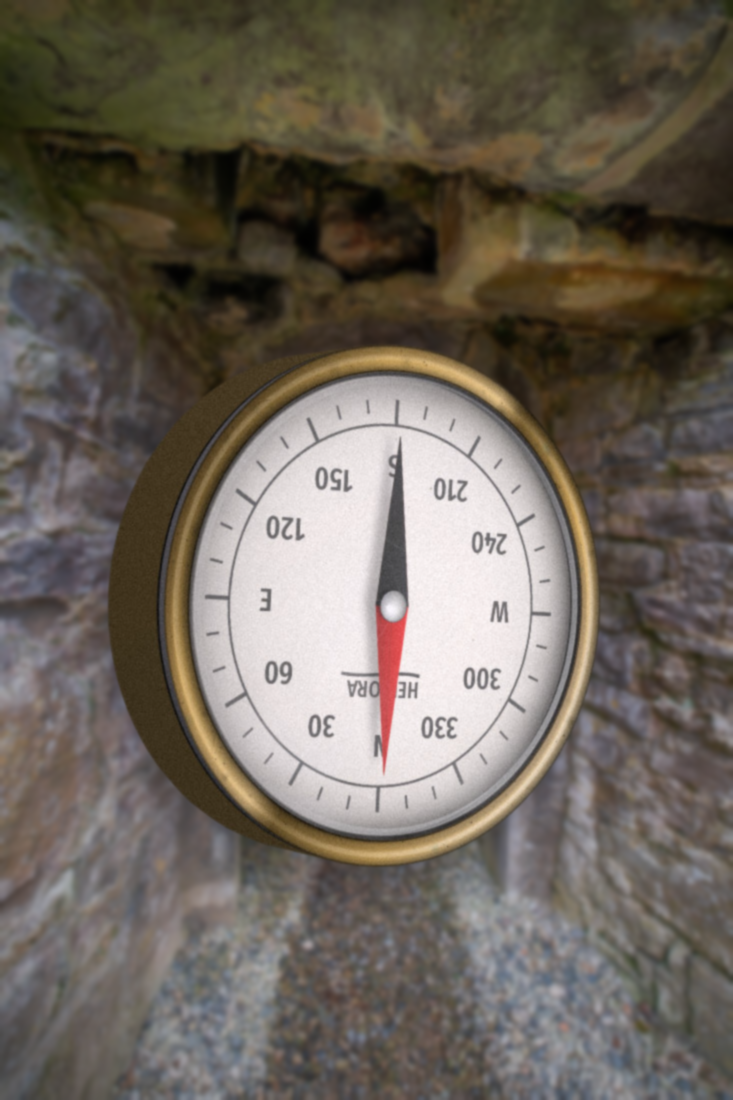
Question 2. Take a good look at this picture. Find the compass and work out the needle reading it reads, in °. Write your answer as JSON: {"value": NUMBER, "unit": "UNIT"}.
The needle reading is {"value": 0, "unit": "°"}
